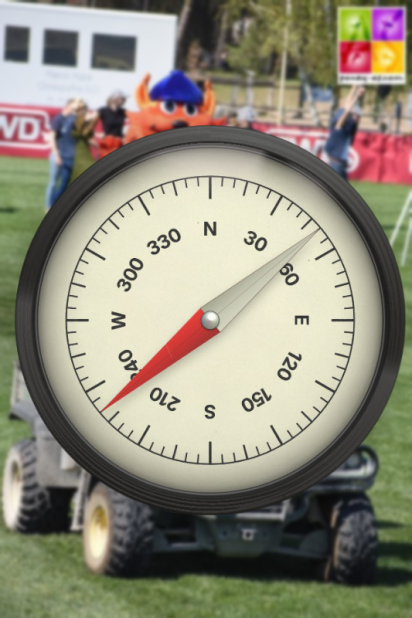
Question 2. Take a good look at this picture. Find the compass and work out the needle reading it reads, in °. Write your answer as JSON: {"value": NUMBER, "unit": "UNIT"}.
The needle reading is {"value": 230, "unit": "°"}
